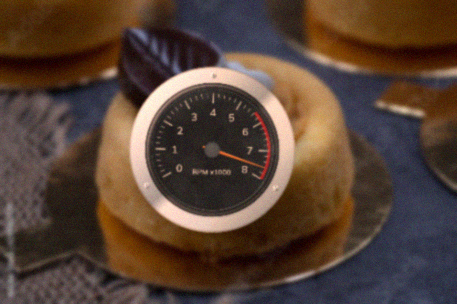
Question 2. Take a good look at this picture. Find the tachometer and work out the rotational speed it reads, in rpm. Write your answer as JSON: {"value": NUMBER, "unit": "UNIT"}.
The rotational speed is {"value": 7600, "unit": "rpm"}
